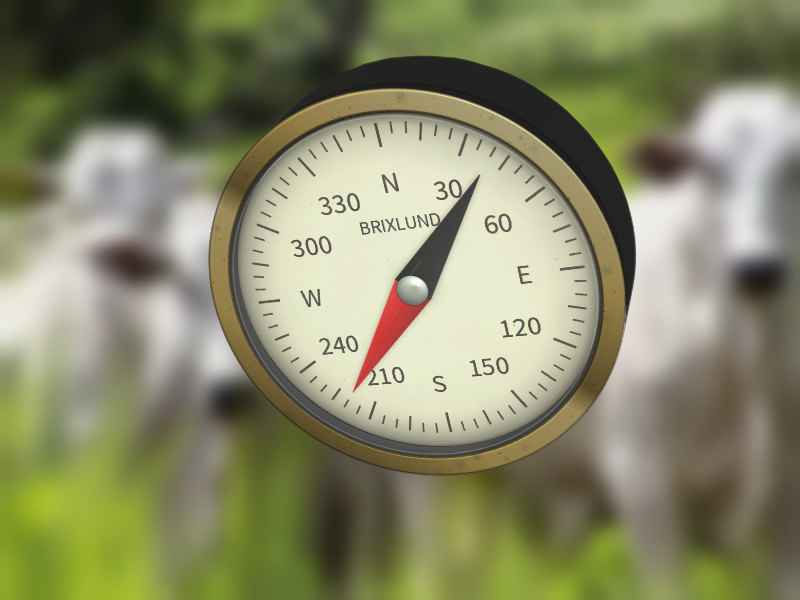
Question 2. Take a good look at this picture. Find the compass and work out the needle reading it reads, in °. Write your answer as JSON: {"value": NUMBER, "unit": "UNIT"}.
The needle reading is {"value": 220, "unit": "°"}
